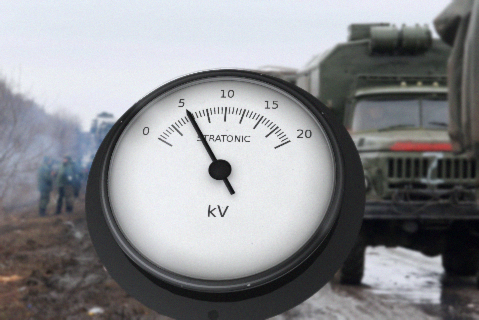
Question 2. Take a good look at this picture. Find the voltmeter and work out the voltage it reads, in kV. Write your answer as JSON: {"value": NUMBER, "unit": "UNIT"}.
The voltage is {"value": 5, "unit": "kV"}
